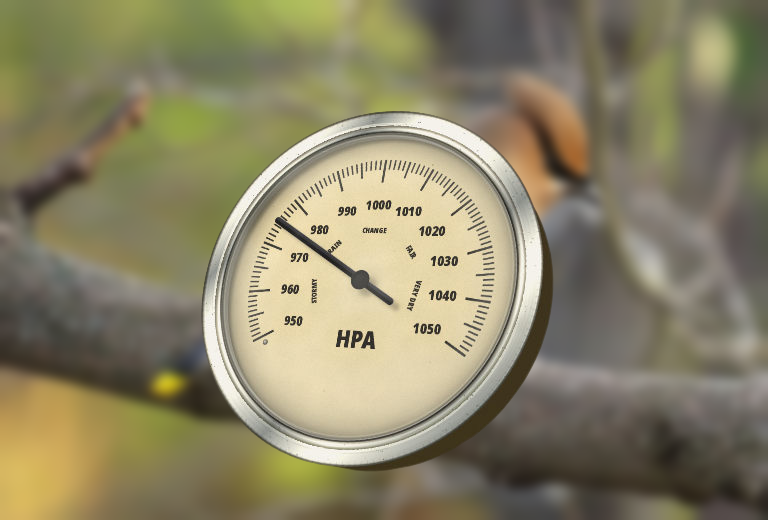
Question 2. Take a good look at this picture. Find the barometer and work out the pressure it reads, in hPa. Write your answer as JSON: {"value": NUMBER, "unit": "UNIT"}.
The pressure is {"value": 975, "unit": "hPa"}
